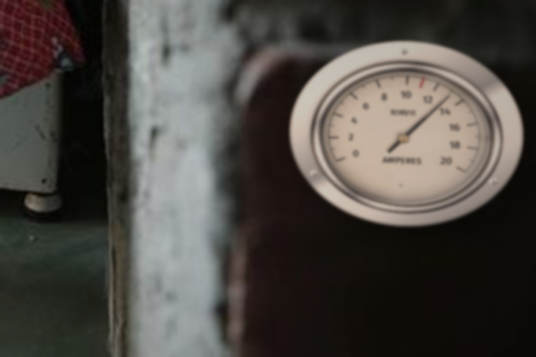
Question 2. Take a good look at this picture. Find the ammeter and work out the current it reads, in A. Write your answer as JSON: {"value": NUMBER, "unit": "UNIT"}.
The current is {"value": 13, "unit": "A"}
